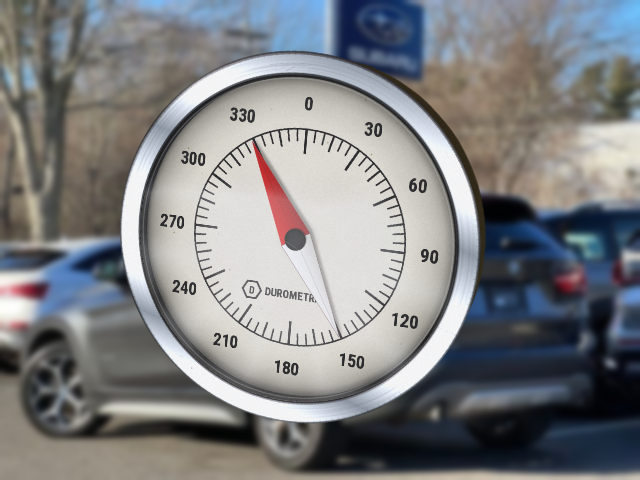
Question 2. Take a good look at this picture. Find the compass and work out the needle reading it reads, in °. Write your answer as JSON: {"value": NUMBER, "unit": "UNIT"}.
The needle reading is {"value": 330, "unit": "°"}
